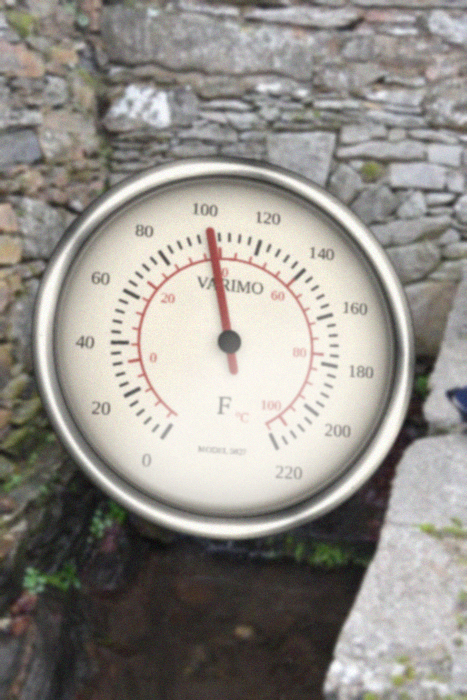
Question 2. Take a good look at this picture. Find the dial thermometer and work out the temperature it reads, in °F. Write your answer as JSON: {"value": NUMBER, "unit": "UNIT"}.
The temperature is {"value": 100, "unit": "°F"}
